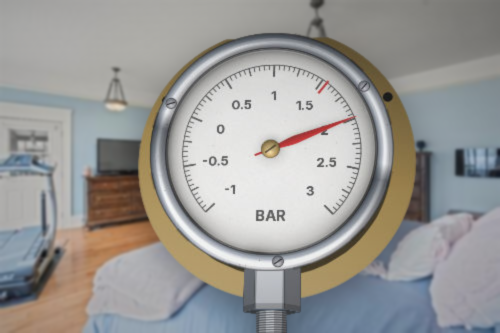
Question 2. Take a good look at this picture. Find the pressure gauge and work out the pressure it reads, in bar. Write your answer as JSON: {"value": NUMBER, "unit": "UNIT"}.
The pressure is {"value": 2, "unit": "bar"}
